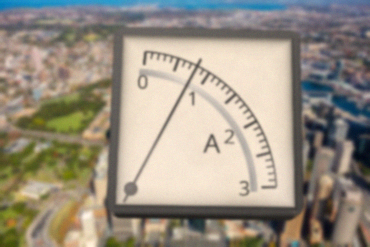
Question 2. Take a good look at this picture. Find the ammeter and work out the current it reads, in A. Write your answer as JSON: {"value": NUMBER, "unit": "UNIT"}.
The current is {"value": 0.8, "unit": "A"}
